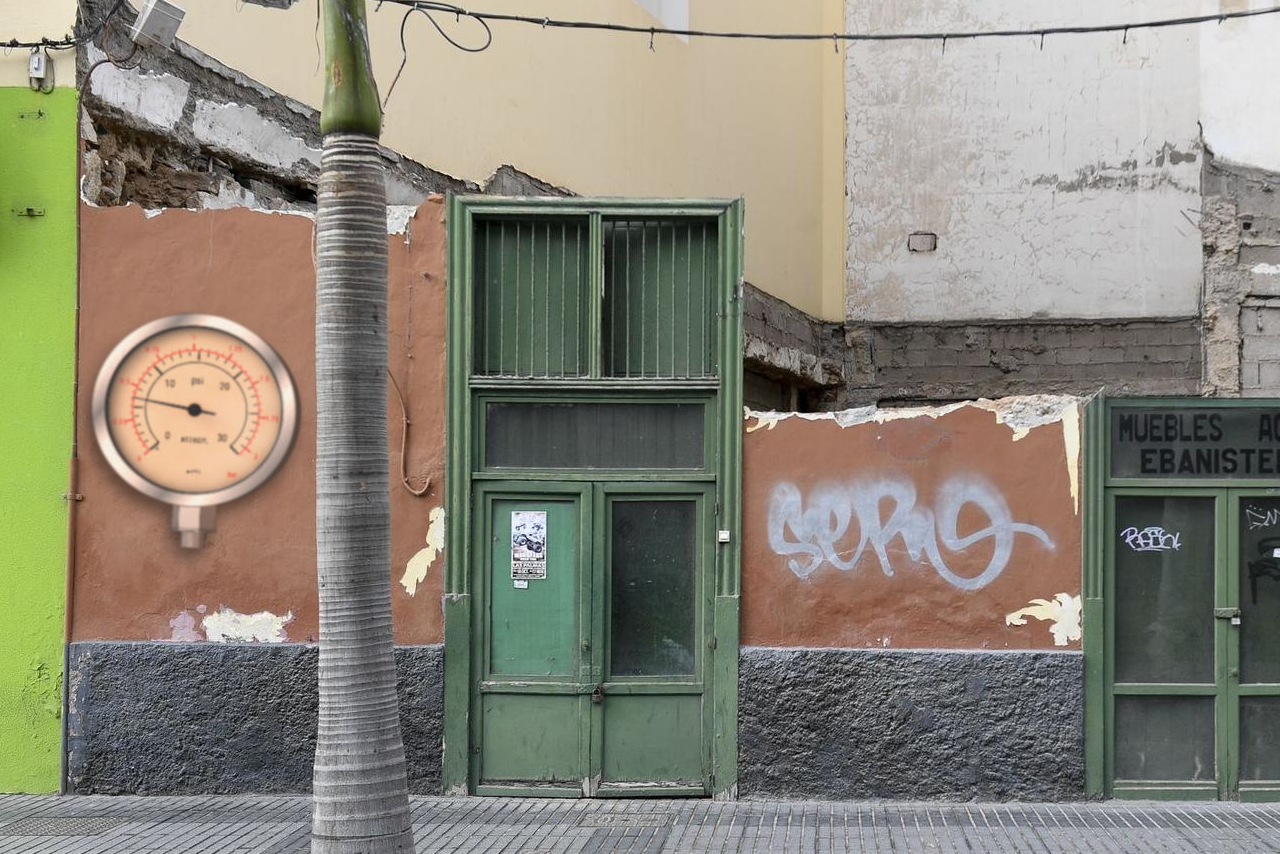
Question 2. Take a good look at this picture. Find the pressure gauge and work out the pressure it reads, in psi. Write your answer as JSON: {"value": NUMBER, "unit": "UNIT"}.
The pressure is {"value": 6, "unit": "psi"}
